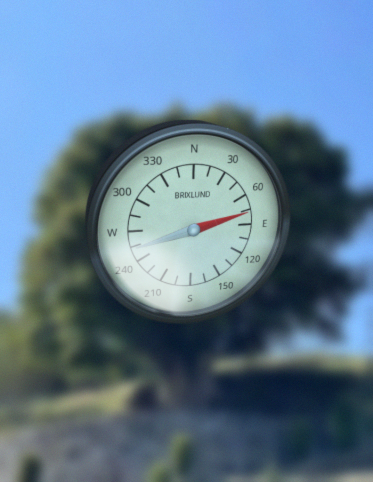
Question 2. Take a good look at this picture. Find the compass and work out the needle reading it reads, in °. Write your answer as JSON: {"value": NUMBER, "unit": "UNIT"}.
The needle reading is {"value": 75, "unit": "°"}
